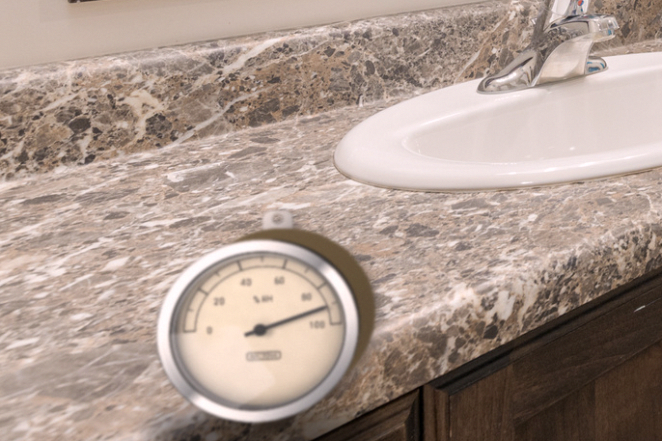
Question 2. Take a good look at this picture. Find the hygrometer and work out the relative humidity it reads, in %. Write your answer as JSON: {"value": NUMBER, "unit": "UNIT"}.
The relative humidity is {"value": 90, "unit": "%"}
